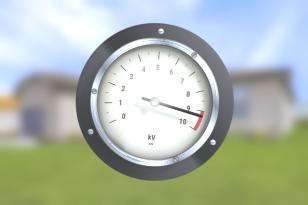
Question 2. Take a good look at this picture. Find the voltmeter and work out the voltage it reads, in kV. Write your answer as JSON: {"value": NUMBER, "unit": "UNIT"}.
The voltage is {"value": 9.25, "unit": "kV"}
